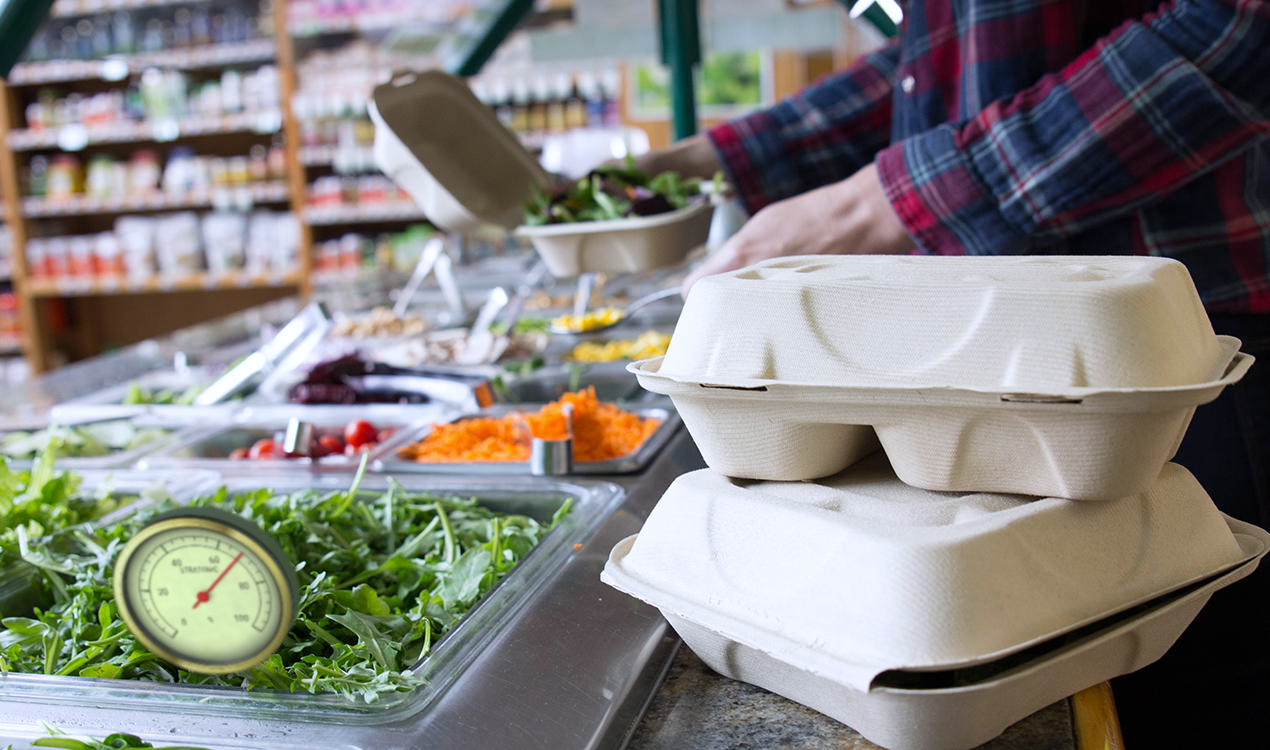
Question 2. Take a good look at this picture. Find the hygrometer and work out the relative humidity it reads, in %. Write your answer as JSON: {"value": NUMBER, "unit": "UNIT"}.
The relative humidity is {"value": 68, "unit": "%"}
